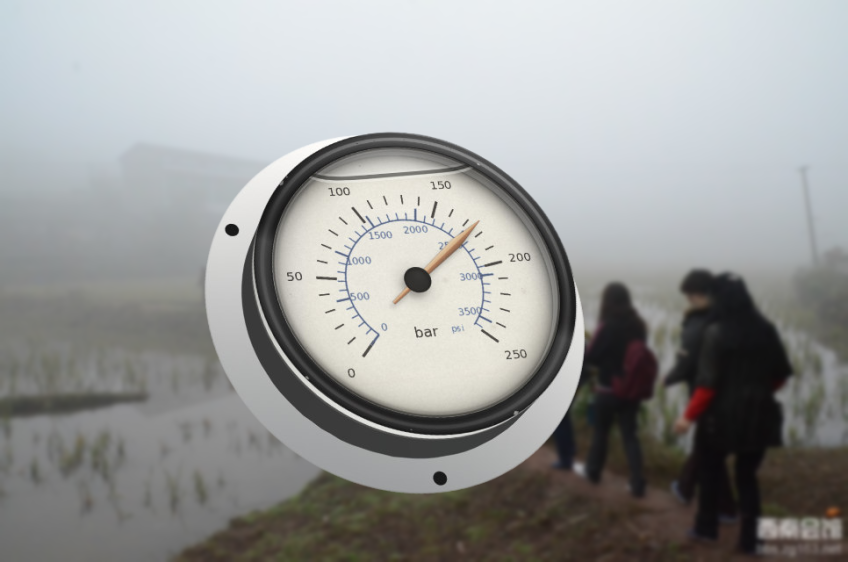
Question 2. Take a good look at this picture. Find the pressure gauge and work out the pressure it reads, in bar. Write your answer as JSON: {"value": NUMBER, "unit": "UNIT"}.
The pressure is {"value": 175, "unit": "bar"}
